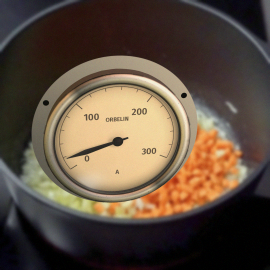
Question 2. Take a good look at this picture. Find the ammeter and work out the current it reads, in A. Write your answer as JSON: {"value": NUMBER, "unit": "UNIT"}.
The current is {"value": 20, "unit": "A"}
